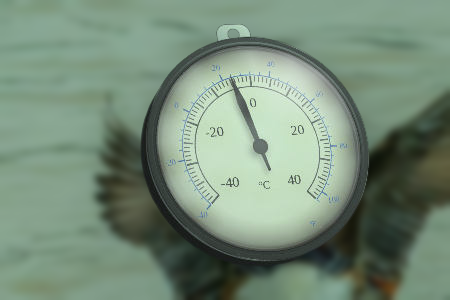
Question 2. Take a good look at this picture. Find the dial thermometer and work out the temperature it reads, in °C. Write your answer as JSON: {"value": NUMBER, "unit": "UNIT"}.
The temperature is {"value": -5, "unit": "°C"}
